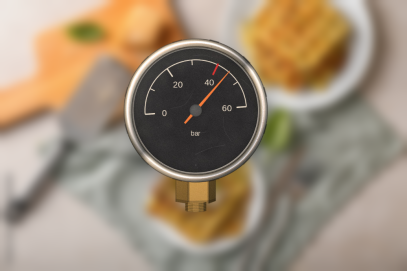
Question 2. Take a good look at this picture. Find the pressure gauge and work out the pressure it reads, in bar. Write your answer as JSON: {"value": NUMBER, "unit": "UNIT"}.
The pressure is {"value": 45, "unit": "bar"}
